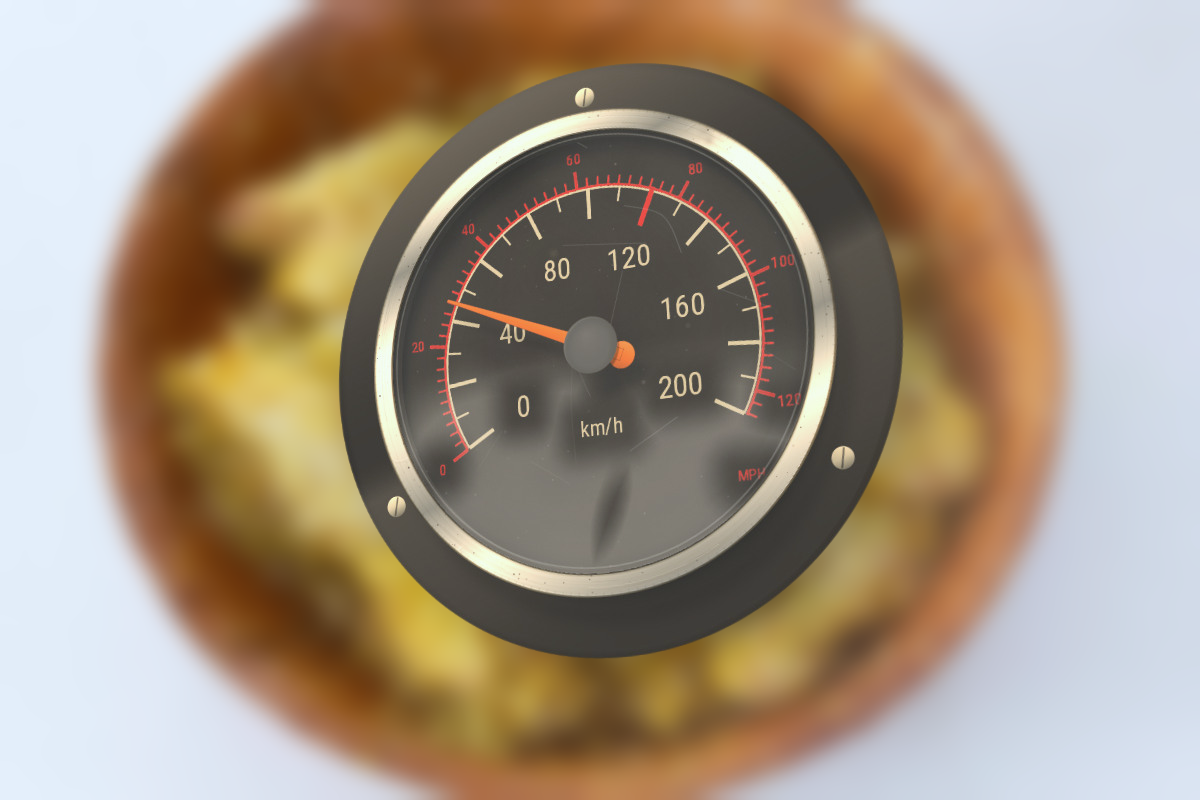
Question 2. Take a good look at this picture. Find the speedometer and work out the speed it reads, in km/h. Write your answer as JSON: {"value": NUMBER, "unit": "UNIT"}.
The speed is {"value": 45, "unit": "km/h"}
